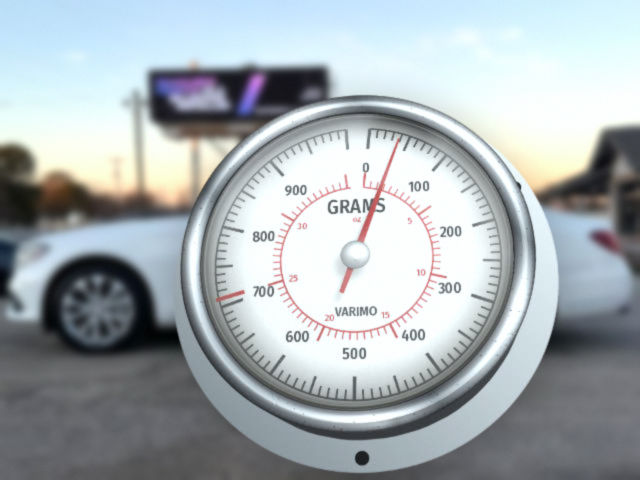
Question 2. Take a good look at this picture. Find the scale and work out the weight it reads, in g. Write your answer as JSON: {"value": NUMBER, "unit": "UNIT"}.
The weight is {"value": 40, "unit": "g"}
